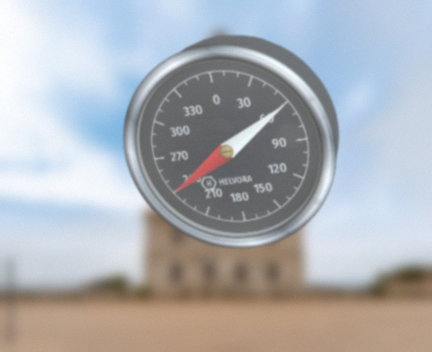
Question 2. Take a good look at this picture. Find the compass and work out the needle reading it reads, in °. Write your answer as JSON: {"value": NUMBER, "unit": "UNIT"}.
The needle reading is {"value": 240, "unit": "°"}
